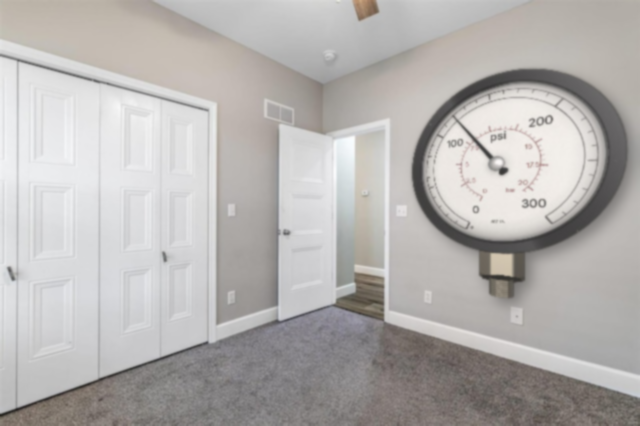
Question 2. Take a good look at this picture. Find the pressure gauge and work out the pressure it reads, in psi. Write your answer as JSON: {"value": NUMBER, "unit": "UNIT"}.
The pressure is {"value": 120, "unit": "psi"}
